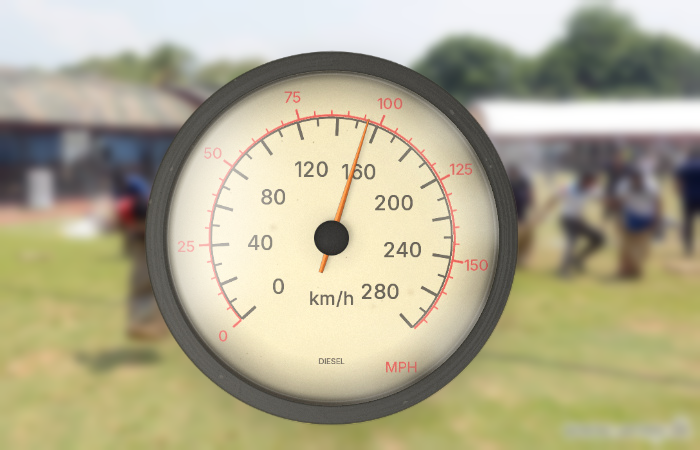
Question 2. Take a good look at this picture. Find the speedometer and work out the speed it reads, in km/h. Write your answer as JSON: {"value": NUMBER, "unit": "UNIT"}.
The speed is {"value": 155, "unit": "km/h"}
